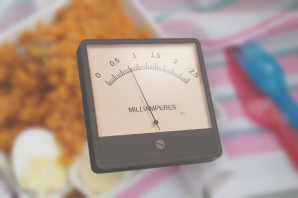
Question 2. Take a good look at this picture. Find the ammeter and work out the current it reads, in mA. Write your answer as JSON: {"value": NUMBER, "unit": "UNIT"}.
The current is {"value": 0.75, "unit": "mA"}
